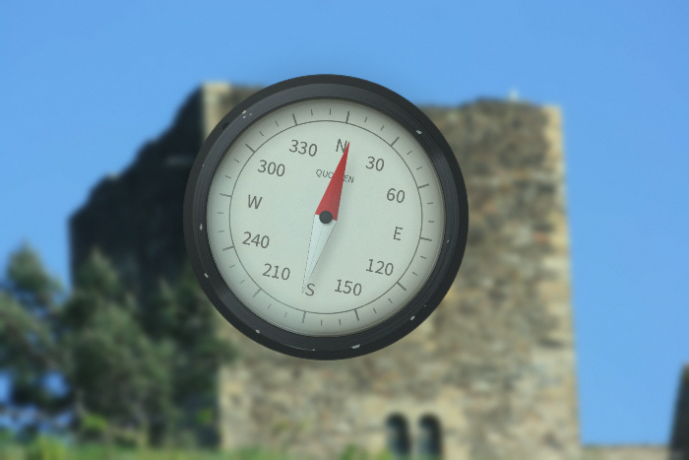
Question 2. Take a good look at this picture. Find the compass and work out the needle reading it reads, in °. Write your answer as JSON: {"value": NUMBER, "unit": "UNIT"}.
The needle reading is {"value": 5, "unit": "°"}
